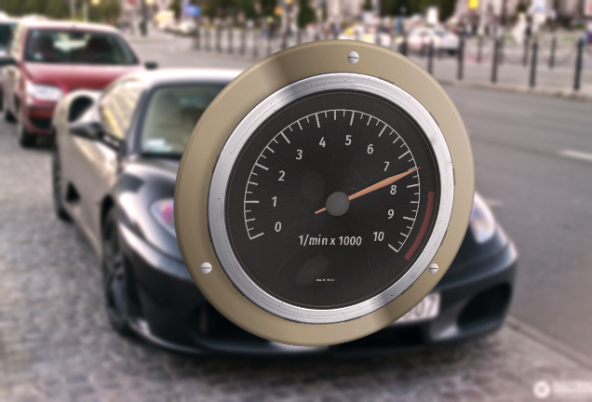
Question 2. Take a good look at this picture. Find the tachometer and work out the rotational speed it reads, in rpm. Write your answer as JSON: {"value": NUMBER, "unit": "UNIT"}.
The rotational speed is {"value": 7500, "unit": "rpm"}
